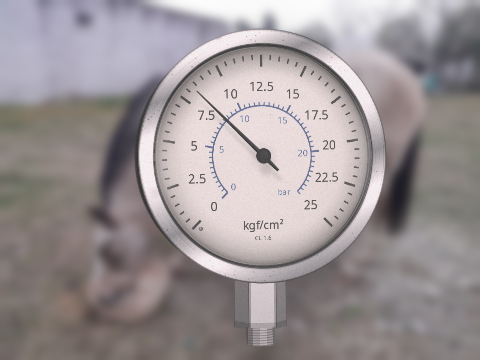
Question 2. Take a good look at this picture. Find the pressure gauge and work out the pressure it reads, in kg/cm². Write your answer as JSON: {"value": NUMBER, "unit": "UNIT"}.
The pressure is {"value": 8.25, "unit": "kg/cm²"}
